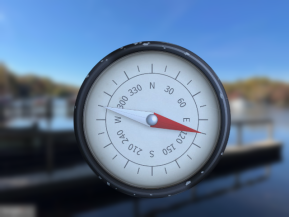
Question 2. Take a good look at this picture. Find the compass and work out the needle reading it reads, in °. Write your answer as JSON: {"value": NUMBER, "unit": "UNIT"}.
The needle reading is {"value": 105, "unit": "°"}
